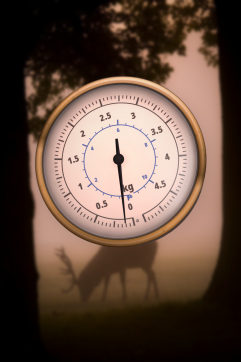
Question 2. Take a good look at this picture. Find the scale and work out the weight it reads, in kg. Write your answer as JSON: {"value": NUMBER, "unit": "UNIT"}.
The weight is {"value": 0.1, "unit": "kg"}
